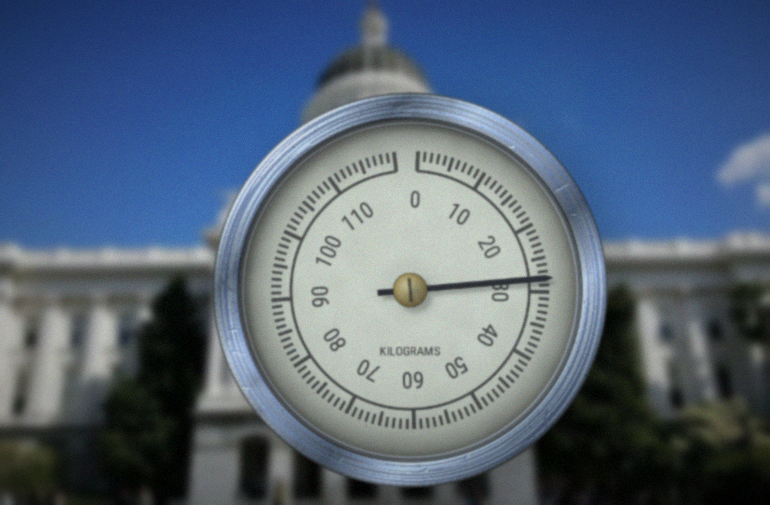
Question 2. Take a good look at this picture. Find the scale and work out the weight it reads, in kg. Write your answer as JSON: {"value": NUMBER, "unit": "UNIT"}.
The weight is {"value": 28, "unit": "kg"}
